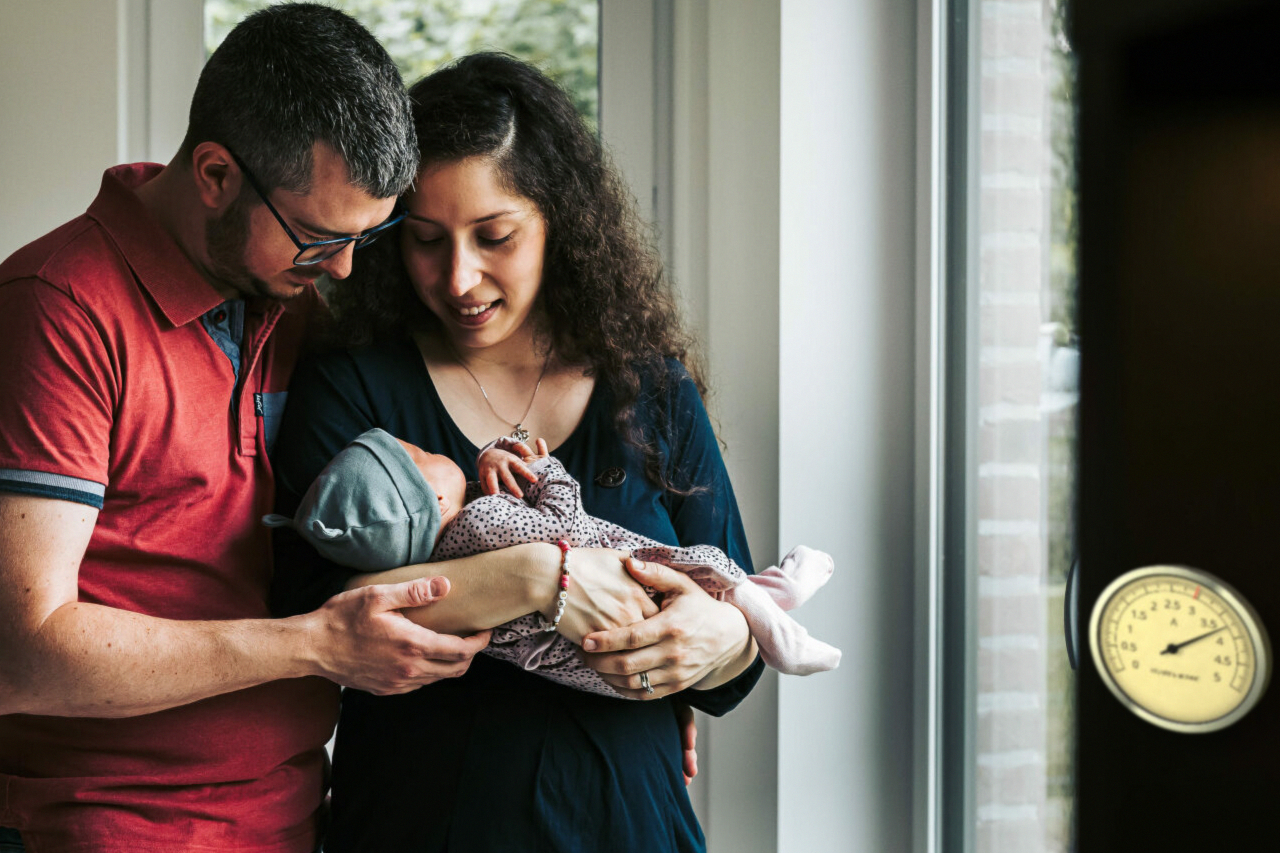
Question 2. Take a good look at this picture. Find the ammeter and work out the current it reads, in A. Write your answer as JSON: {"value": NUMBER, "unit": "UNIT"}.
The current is {"value": 3.75, "unit": "A"}
